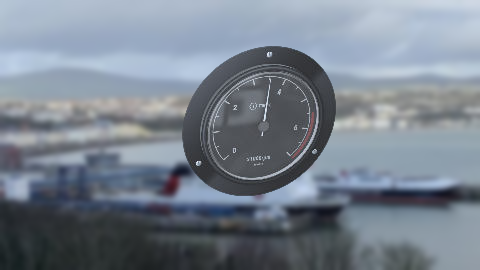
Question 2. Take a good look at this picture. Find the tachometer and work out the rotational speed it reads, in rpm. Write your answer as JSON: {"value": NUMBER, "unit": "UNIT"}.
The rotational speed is {"value": 3500, "unit": "rpm"}
